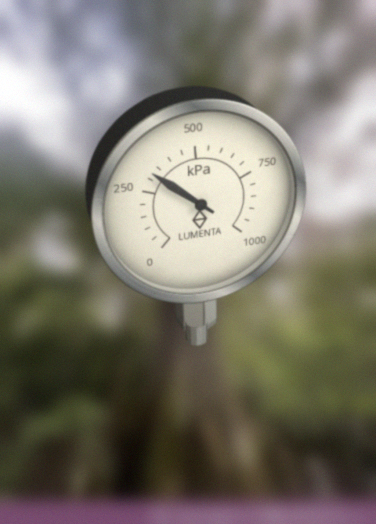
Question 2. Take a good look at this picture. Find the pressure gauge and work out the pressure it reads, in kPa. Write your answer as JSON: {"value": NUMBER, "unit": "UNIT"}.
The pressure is {"value": 325, "unit": "kPa"}
